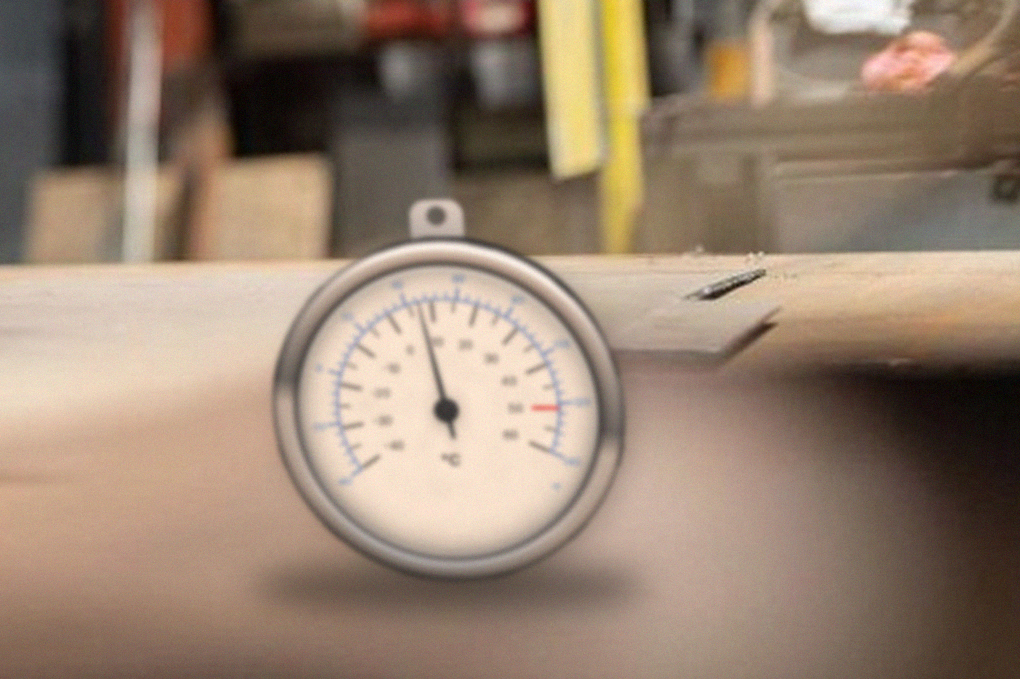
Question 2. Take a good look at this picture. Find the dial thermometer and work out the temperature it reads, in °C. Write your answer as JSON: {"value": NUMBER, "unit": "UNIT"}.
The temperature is {"value": 7.5, "unit": "°C"}
